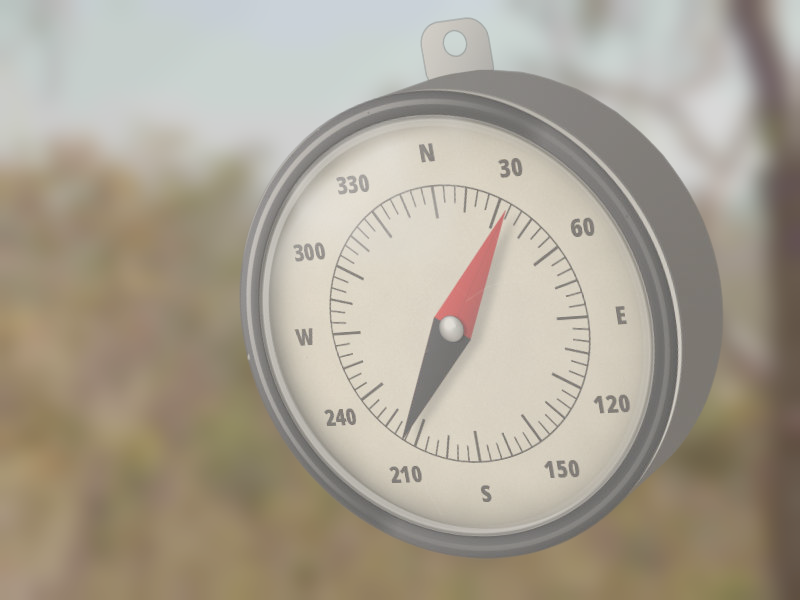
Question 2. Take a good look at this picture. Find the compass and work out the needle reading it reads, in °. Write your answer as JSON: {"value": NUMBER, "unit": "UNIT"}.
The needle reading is {"value": 35, "unit": "°"}
